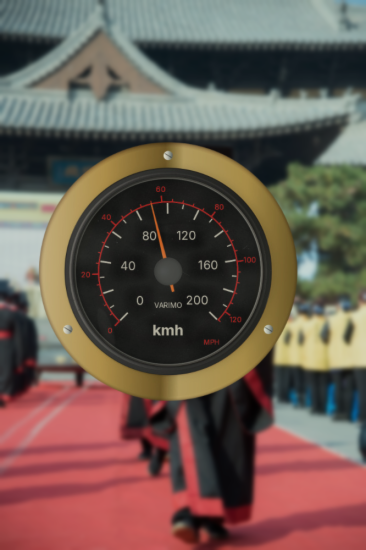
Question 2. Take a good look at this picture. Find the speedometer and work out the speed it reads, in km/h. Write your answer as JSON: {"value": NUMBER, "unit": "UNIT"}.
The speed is {"value": 90, "unit": "km/h"}
